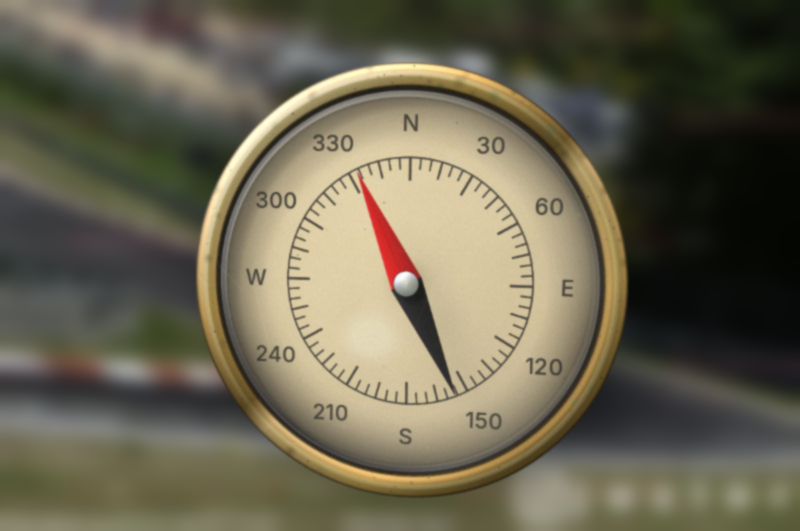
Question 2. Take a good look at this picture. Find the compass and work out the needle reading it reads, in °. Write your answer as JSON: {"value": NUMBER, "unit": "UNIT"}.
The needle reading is {"value": 335, "unit": "°"}
